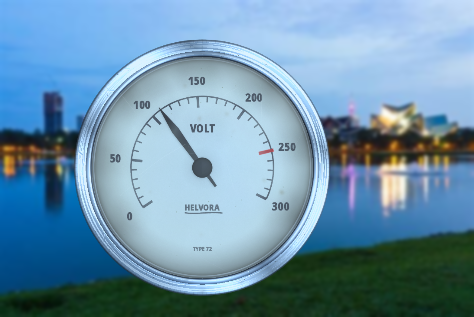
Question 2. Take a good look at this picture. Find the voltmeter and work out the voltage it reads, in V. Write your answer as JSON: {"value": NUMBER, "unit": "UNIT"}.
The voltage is {"value": 110, "unit": "V"}
